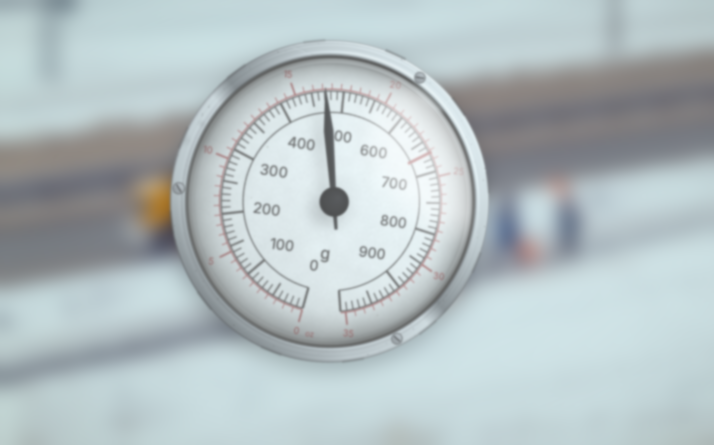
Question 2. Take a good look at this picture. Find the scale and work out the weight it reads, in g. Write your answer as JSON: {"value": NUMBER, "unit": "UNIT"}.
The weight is {"value": 470, "unit": "g"}
